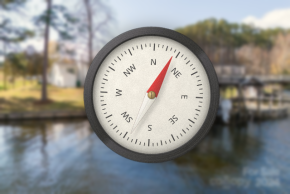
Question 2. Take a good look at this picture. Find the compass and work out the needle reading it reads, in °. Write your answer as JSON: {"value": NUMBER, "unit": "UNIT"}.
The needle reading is {"value": 25, "unit": "°"}
